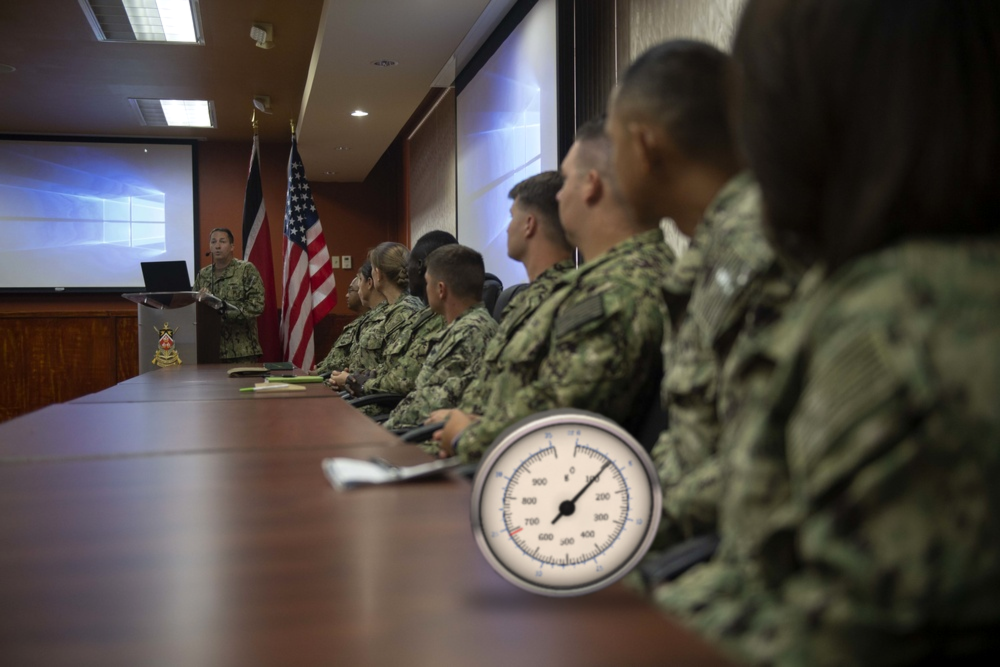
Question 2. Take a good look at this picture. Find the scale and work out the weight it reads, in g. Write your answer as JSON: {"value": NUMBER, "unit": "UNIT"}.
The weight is {"value": 100, "unit": "g"}
